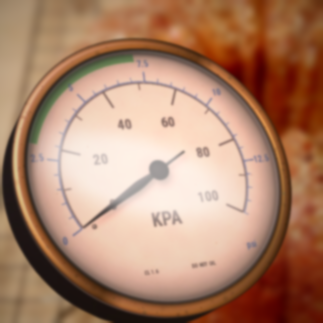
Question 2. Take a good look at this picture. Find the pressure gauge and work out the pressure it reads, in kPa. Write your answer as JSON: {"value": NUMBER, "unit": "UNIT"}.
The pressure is {"value": 0, "unit": "kPa"}
